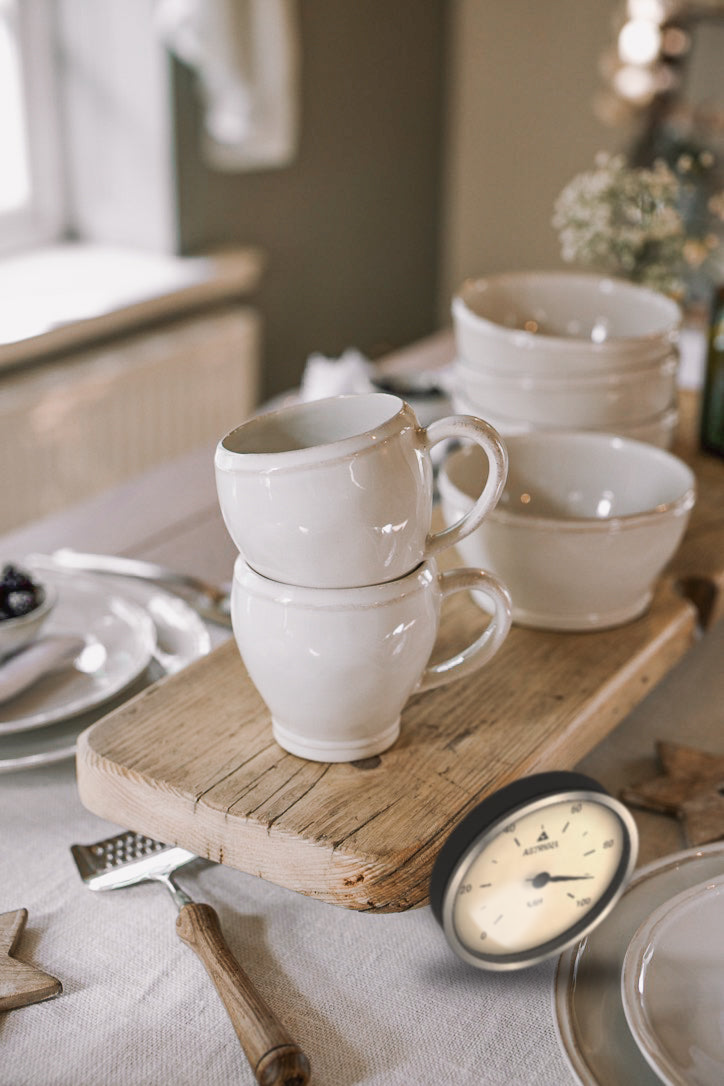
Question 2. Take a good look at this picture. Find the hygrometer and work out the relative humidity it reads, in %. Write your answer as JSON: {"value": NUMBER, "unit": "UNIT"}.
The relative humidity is {"value": 90, "unit": "%"}
